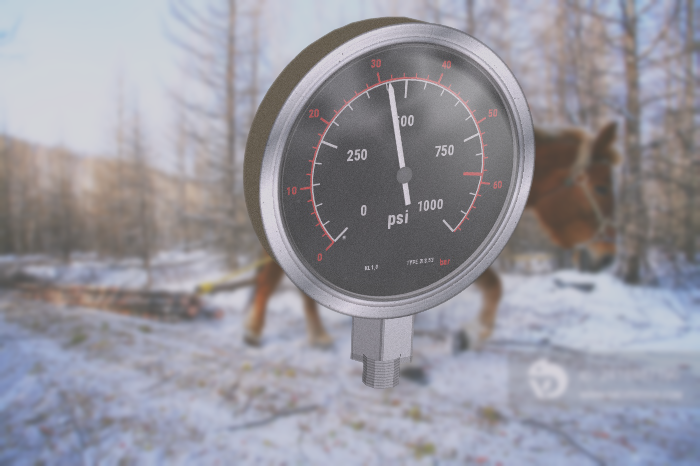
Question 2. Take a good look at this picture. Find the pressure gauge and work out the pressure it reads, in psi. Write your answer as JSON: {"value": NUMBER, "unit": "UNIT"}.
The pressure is {"value": 450, "unit": "psi"}
